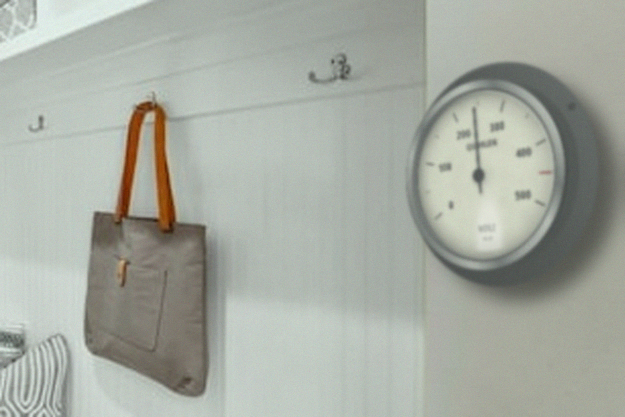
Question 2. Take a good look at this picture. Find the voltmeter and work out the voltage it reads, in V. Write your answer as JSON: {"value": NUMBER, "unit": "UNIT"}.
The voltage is {"value": 250, "unit": "V"}
